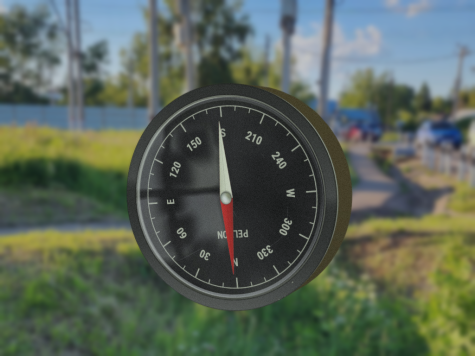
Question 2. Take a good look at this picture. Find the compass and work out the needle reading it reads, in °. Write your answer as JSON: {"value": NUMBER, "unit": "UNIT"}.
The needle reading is {"value": 0, "unit": "°"}
